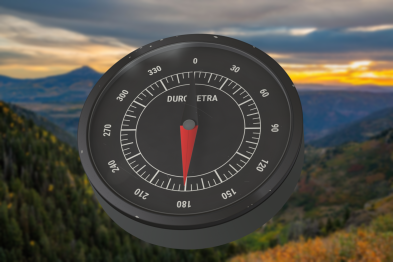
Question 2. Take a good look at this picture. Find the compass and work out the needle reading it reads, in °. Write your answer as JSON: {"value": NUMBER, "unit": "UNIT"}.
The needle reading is {"value": 180, "unit": "°"}
